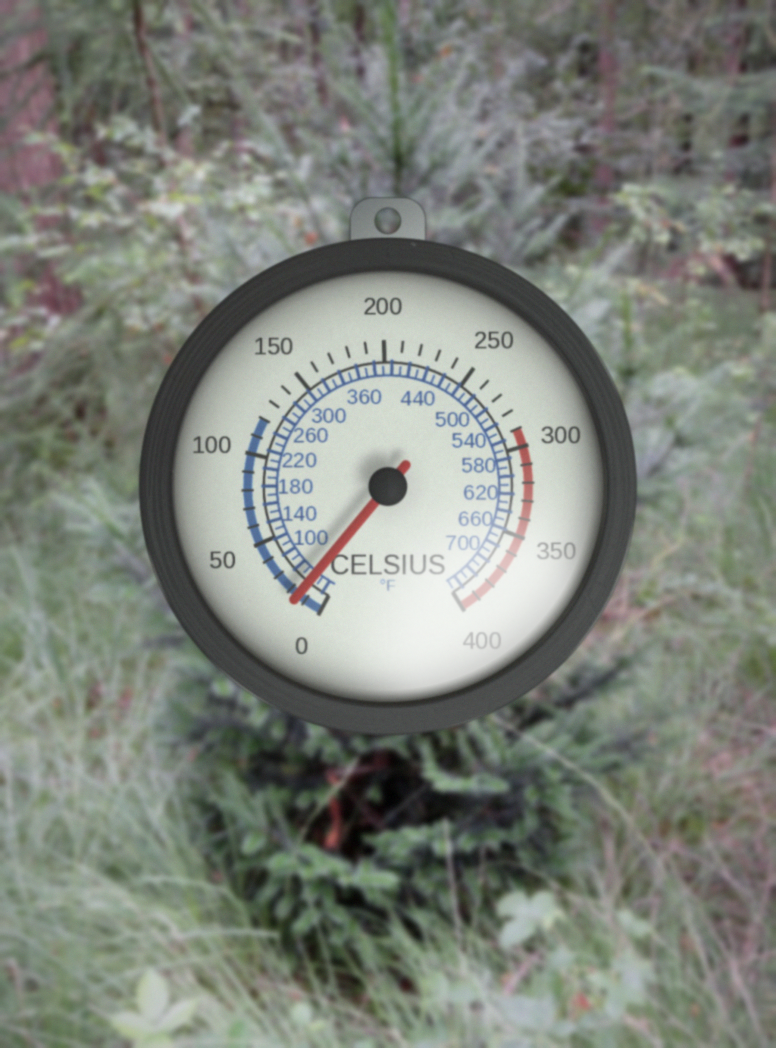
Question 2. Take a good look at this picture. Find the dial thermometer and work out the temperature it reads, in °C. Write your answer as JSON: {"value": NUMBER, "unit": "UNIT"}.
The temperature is {"value": 15, "unit": "°C"}
